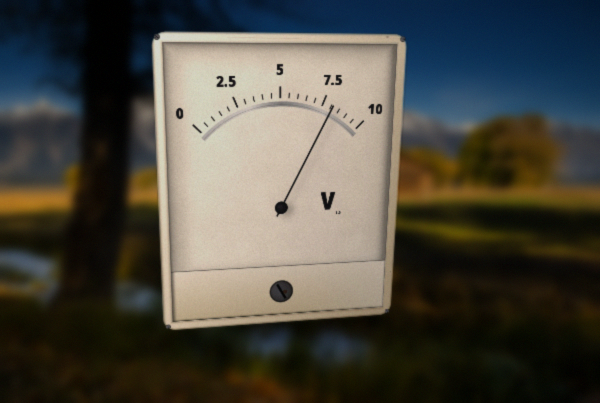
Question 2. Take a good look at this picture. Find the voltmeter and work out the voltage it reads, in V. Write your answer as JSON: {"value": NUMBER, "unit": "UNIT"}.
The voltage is {"value": 8, "unit": "V"}
